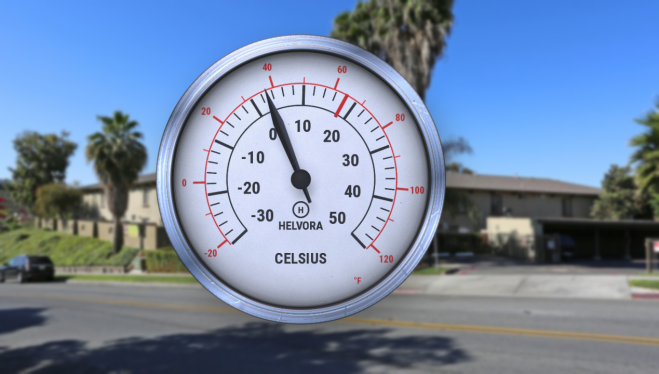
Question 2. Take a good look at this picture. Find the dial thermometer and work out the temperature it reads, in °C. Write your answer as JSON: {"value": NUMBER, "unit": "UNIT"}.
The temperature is {"value": 3, "unit": "°C"}
